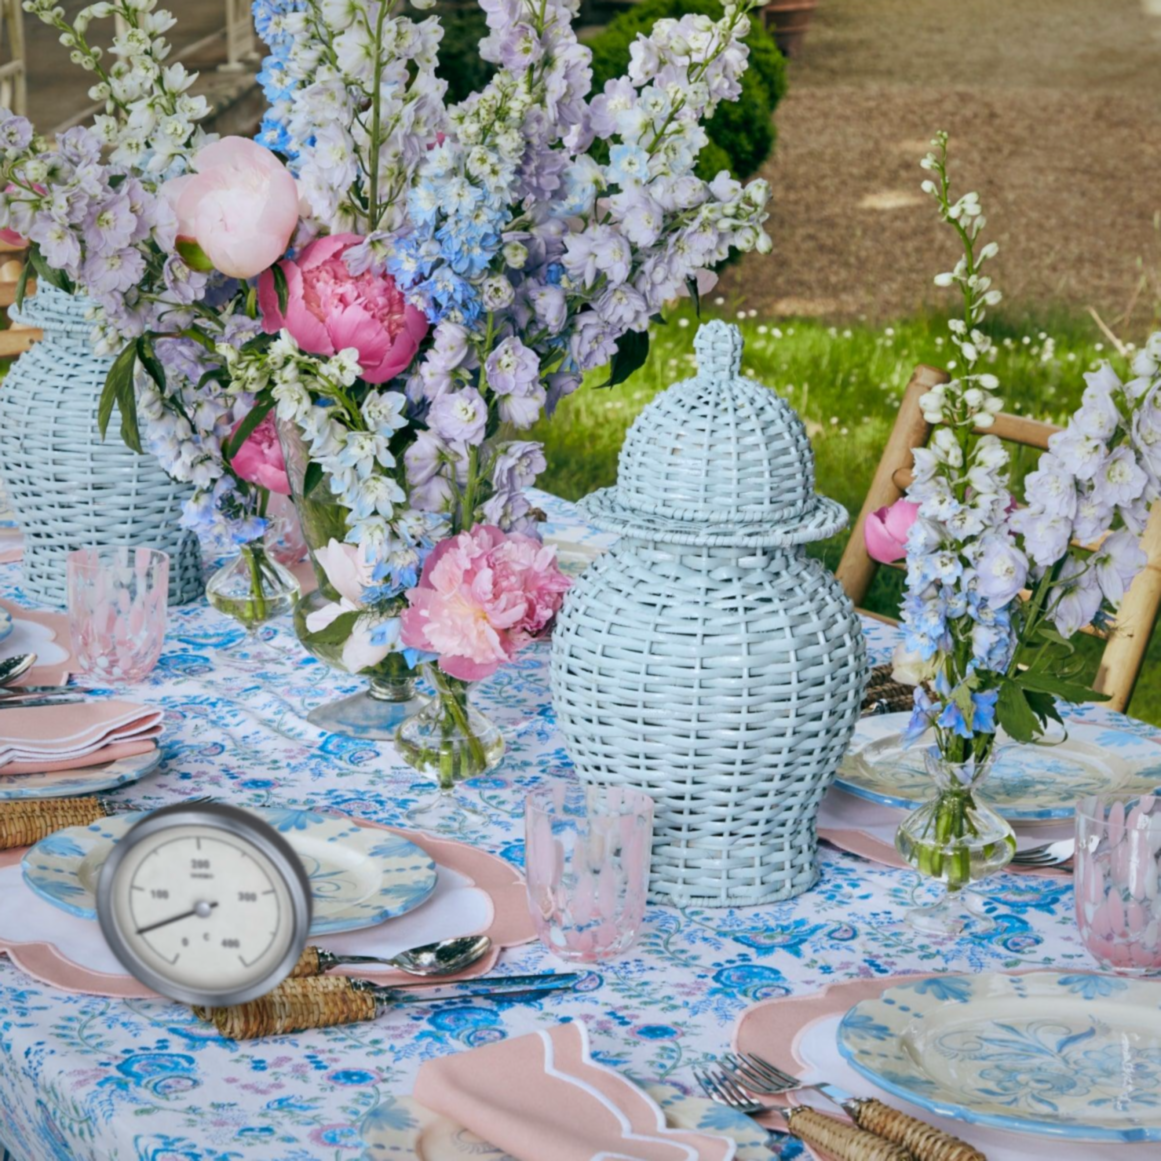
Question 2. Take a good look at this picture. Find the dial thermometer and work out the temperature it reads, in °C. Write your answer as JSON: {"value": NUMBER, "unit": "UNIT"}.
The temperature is {"value": 50, "unit": "°C"}
